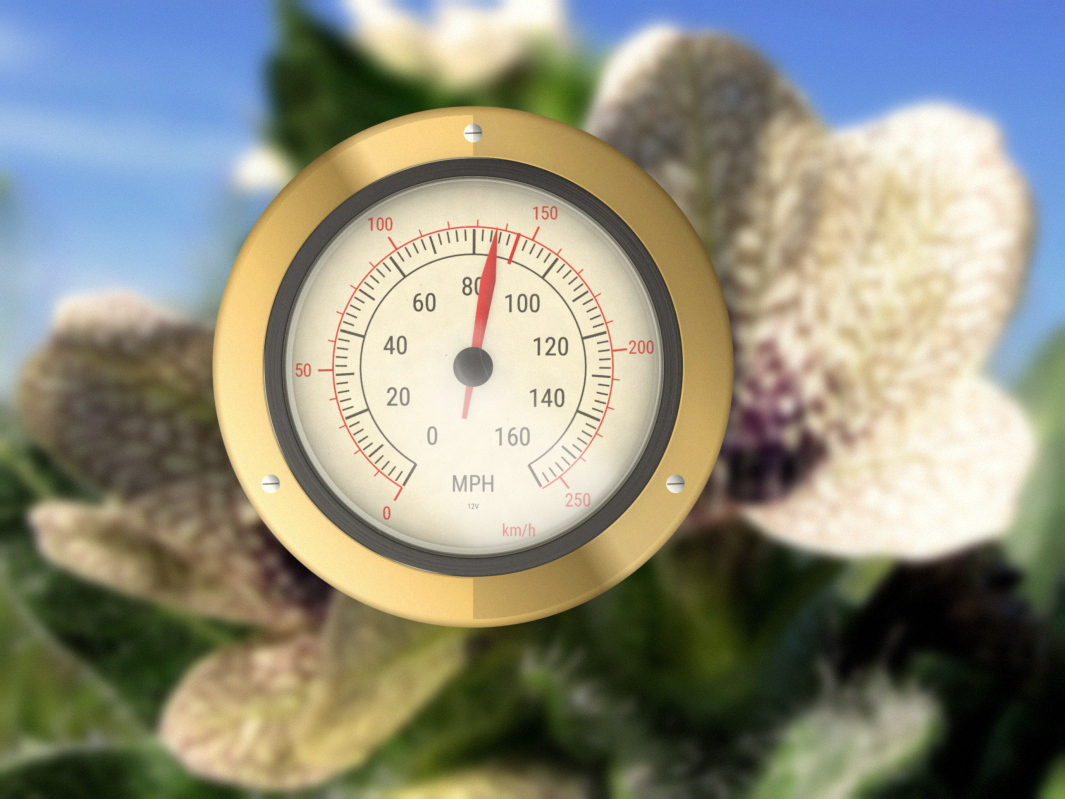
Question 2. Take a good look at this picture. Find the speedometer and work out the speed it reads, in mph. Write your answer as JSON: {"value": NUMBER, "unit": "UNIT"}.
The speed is {"value": 85, "unit": "mph"}
